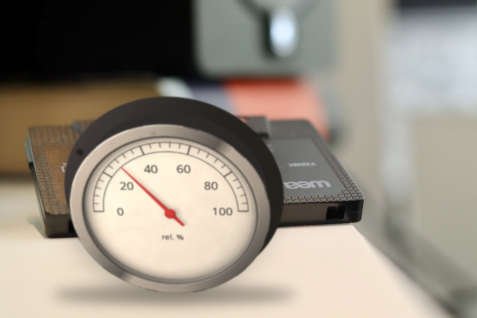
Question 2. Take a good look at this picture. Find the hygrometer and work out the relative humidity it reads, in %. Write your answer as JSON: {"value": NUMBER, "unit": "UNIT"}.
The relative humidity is {"value": 28, "unit": "%"}
